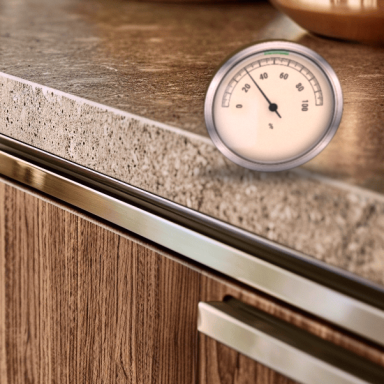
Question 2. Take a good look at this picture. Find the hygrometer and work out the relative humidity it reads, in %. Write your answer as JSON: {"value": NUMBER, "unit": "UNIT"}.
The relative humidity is {"value": 30, "unit": "%"}
